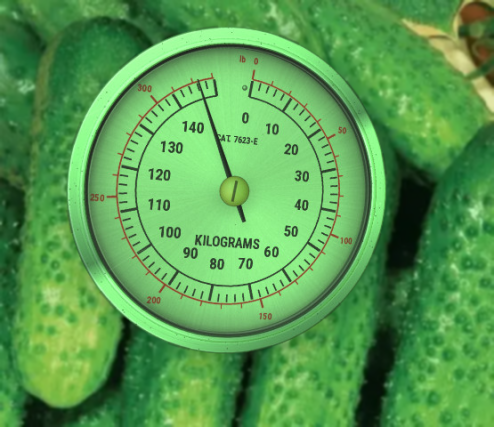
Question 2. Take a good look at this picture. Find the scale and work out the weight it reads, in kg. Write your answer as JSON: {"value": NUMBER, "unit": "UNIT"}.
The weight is {"value": 146, "unit": "kg"}
